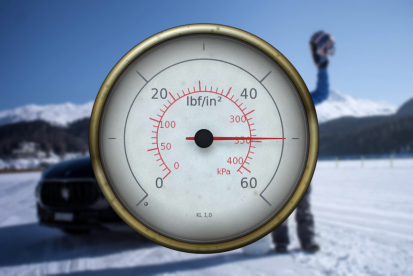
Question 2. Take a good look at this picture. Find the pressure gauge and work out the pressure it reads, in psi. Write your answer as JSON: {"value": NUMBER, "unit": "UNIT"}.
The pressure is {"value": 50, "unit": "psi"}
